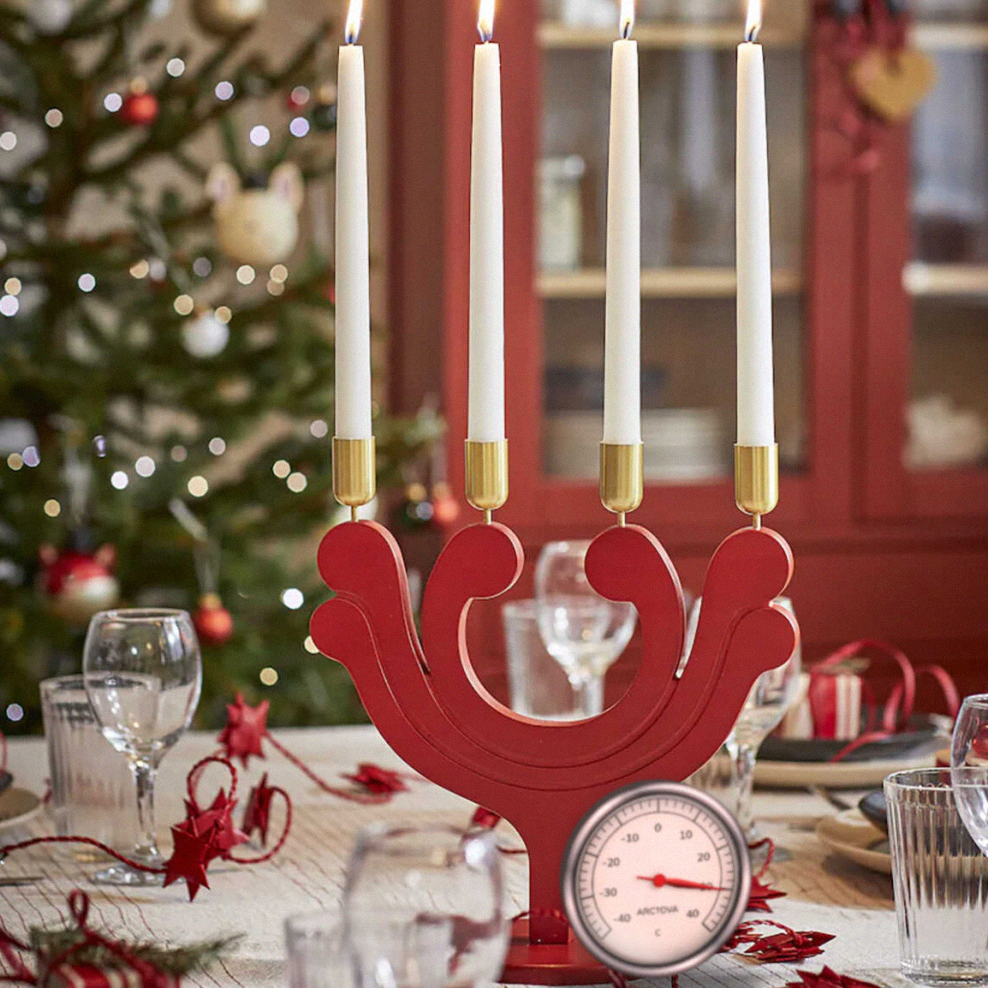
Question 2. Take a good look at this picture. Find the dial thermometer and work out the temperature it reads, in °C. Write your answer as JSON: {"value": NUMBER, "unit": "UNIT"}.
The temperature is {"value": 30, "unit": "°C"}
